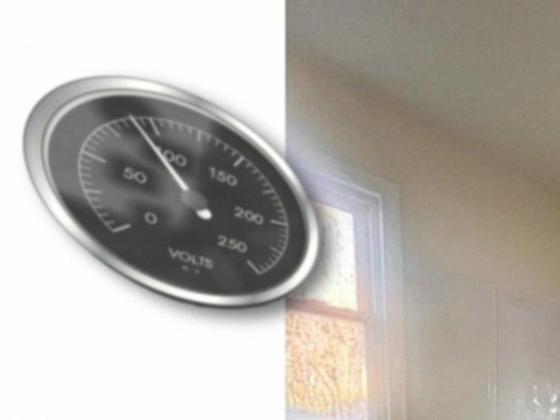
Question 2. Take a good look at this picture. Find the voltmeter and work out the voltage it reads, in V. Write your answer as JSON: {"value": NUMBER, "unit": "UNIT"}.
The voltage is {"value": 90, "unit": "V"}
